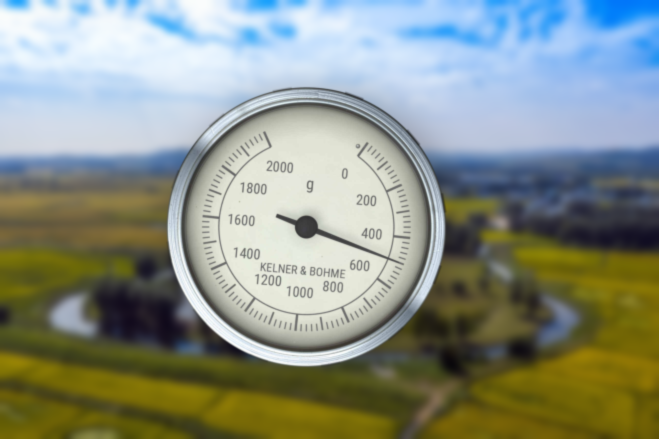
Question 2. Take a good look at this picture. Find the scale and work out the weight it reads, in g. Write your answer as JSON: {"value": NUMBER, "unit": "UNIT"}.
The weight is {"value": 500, "unit": "g"}
